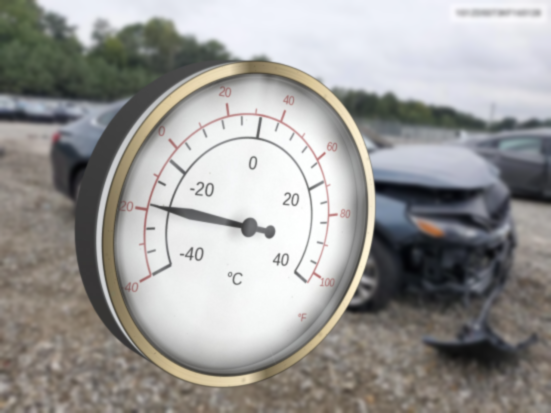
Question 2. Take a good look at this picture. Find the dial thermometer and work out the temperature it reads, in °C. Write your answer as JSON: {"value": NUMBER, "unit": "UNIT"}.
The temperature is {"value": -28, "unit": "°C"}
